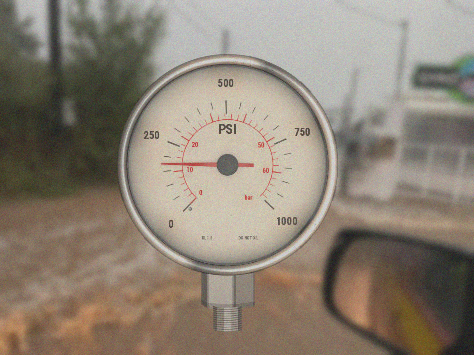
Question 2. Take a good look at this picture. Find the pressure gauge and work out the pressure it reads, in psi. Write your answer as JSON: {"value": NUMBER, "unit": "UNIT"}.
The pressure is {"value": 175, "unit": "psi"}
